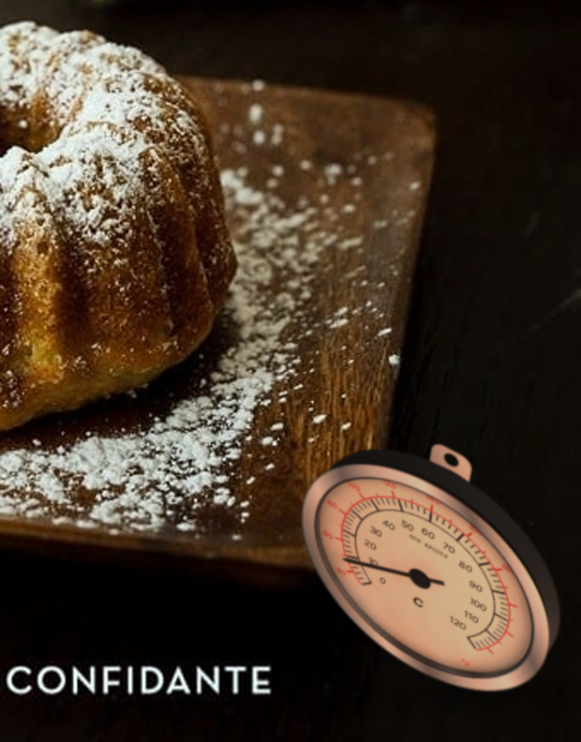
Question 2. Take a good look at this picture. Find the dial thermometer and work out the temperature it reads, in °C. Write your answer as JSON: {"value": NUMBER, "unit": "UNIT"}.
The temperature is {"value": 10, "unit": "°C"}
